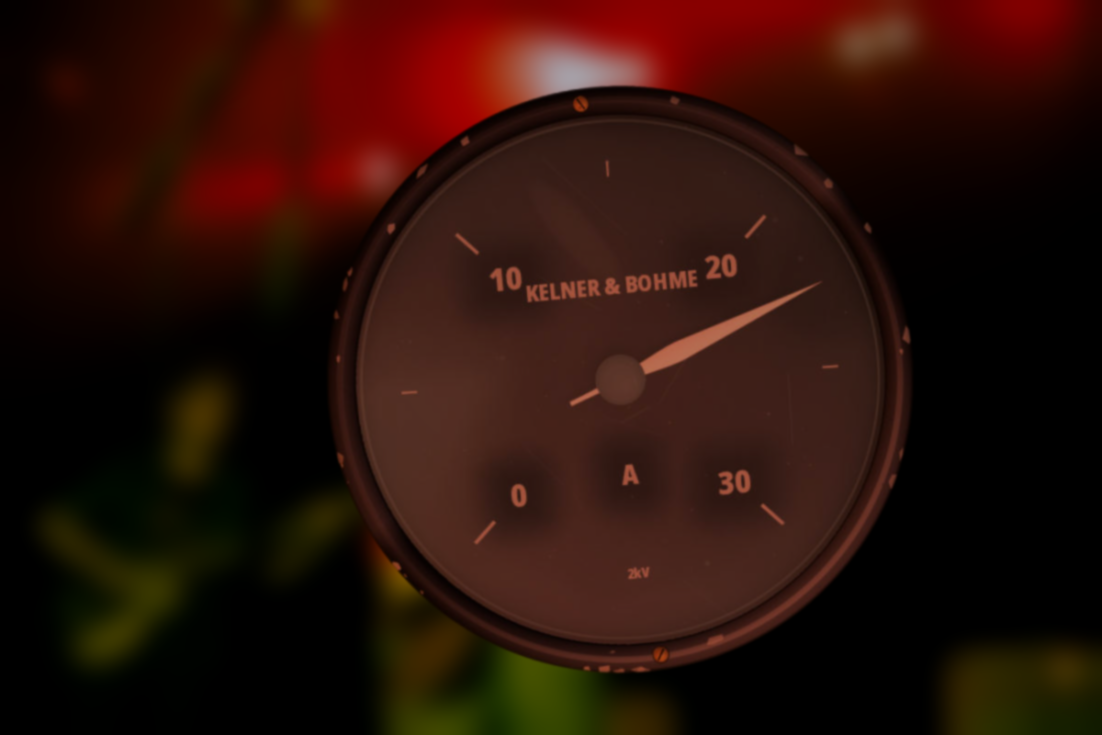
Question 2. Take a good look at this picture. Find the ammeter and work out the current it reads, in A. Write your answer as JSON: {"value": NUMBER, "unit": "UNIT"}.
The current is {"value": 22.5, "unit": "A"}
